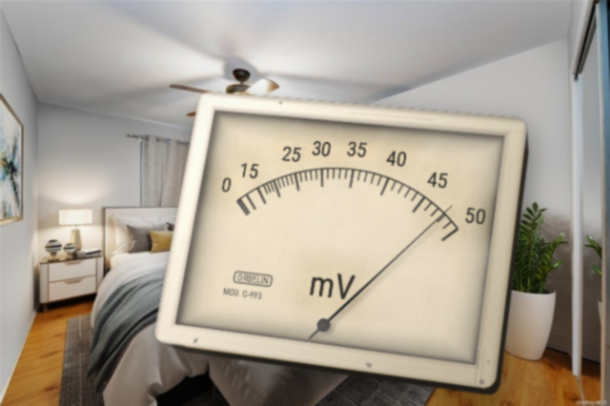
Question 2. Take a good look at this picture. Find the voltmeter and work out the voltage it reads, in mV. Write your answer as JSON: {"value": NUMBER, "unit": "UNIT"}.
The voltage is {"value": 48, "unit": "mV"}
